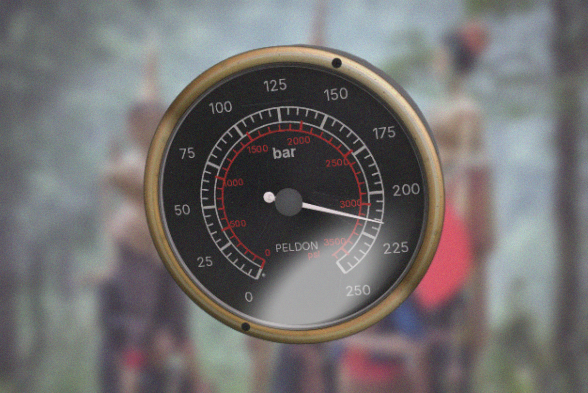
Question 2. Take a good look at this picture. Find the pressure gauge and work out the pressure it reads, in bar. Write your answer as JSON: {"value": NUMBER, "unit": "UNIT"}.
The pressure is {"value": 215, "unit": "bar"}
